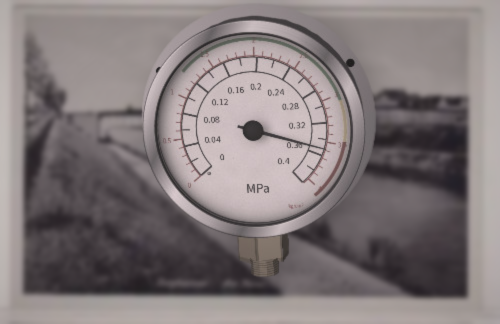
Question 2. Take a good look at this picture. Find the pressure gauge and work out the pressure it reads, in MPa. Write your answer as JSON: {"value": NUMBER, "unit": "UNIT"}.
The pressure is {"value": 0.35, "unit": "MPa"}
